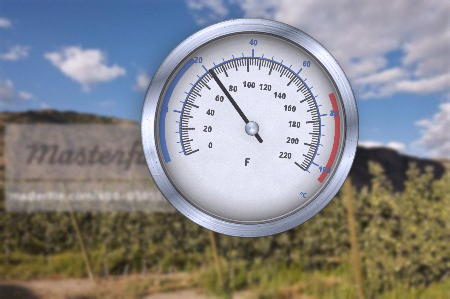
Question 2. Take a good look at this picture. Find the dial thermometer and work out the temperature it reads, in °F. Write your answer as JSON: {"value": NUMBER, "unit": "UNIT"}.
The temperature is {"value": 70, "unit": "°F"}
